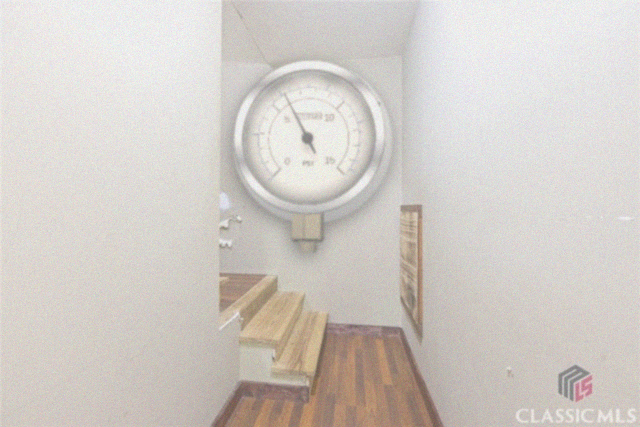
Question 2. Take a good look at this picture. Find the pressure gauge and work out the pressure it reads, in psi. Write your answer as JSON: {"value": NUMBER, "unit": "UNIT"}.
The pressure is {"value": 6, "unit": "psi"}
